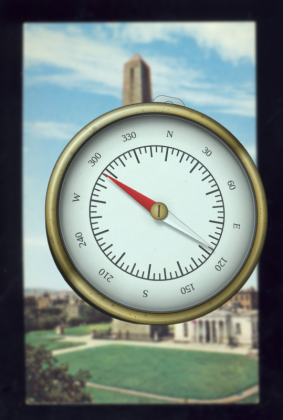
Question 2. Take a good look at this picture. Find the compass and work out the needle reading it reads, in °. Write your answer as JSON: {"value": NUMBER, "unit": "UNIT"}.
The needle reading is {"value": 295, "unit": "°"}
